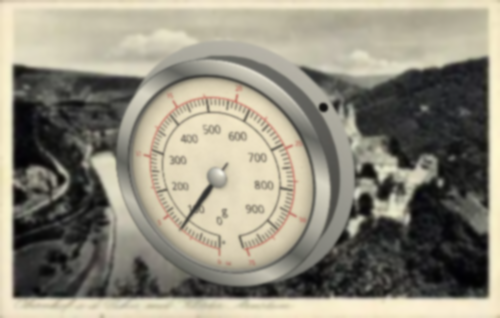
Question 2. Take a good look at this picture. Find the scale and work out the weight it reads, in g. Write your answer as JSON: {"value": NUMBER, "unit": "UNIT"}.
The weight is {"value": 100, "unit": "g"}
